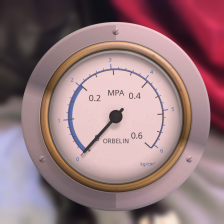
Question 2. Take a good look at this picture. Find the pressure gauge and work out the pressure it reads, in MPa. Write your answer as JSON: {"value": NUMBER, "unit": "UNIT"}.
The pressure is {"value": 0, "unit": "MPa"}
